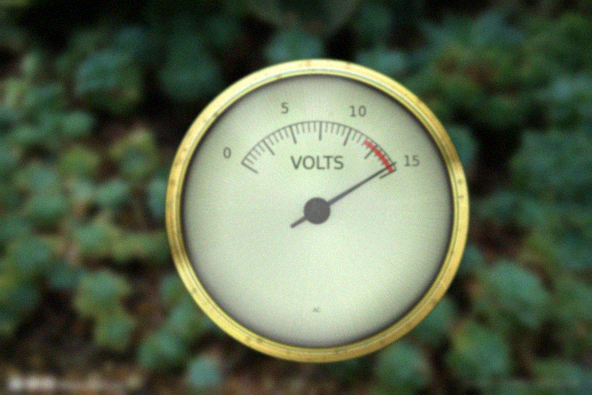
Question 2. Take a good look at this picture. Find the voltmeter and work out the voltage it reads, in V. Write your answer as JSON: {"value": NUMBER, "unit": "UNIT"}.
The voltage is {"value": 14.5, "unit": "V"}
